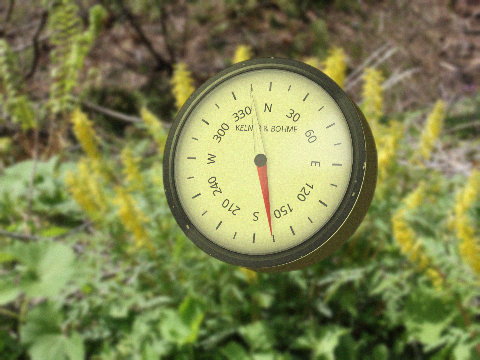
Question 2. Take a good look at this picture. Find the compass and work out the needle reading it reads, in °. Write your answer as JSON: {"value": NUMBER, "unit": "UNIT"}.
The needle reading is {"value": 165, "unit": "°"}
